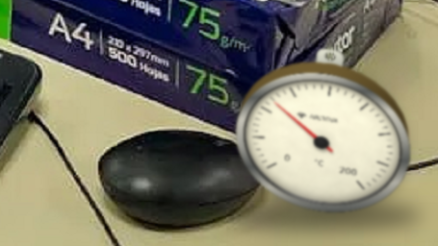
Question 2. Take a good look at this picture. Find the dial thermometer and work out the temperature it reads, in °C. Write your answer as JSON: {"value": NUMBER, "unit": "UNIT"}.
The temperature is {"value": 60, "unit": "°C"}
